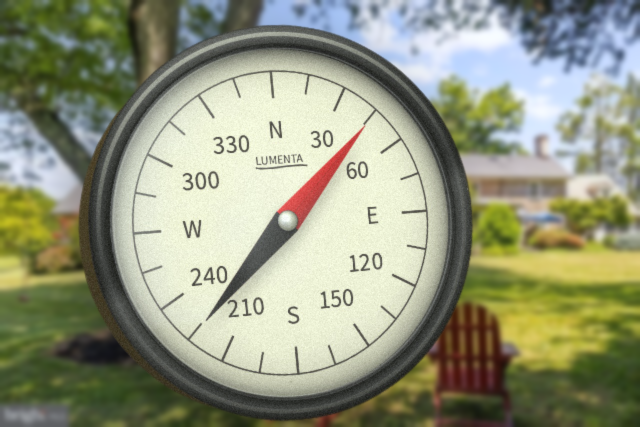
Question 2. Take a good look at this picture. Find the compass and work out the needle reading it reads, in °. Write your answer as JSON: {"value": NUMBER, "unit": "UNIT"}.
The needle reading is {"value": 45, "unit": "°"}
